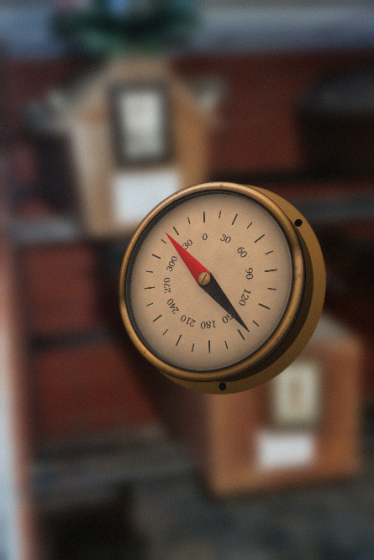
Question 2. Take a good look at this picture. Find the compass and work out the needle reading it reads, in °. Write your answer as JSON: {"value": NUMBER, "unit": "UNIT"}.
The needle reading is {"value": 322.5, "unit": "°"}
